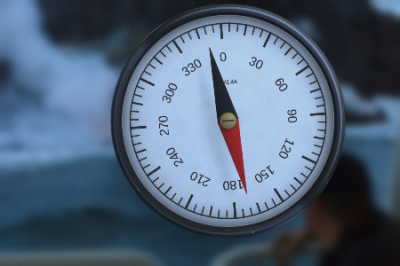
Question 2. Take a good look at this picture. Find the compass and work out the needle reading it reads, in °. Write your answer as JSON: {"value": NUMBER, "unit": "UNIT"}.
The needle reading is {"value": 170, "unit": "°"}
